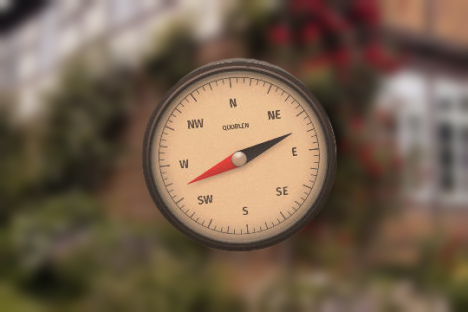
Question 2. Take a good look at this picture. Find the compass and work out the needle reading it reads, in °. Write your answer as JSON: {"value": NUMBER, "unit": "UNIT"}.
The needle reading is {"value": 250, "unit": "°"}
